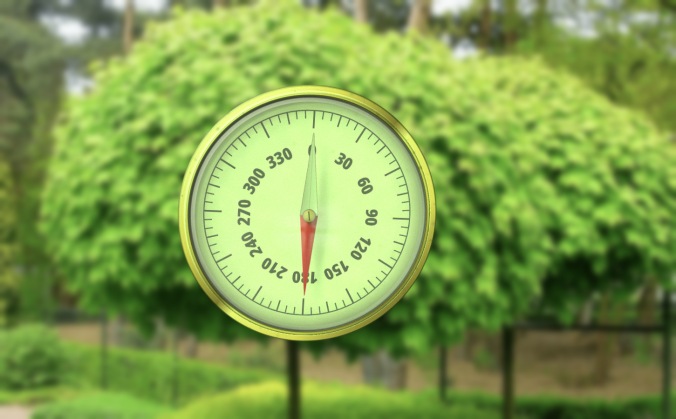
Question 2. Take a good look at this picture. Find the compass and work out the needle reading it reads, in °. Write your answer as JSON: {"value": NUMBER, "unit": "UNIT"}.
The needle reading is {"value": 180, "unit": "°"}
